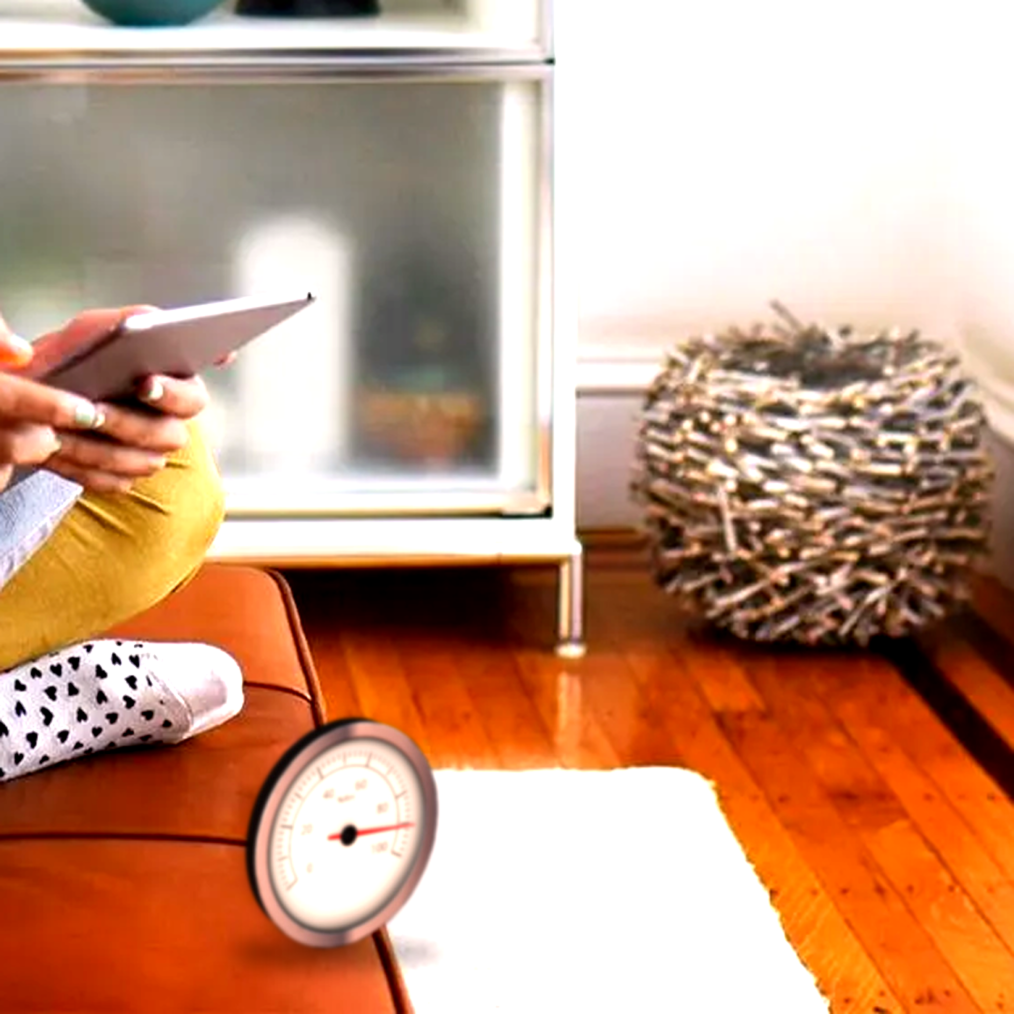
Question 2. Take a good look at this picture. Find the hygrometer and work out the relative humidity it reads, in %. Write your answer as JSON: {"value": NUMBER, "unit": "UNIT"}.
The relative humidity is {"value": 90, "unit": "%"}
